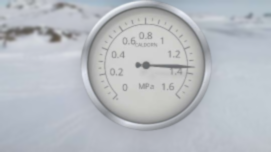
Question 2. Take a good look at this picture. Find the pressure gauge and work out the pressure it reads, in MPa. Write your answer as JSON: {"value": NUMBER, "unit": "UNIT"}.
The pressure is {"value": 1.35, "unit": "MPa"}
